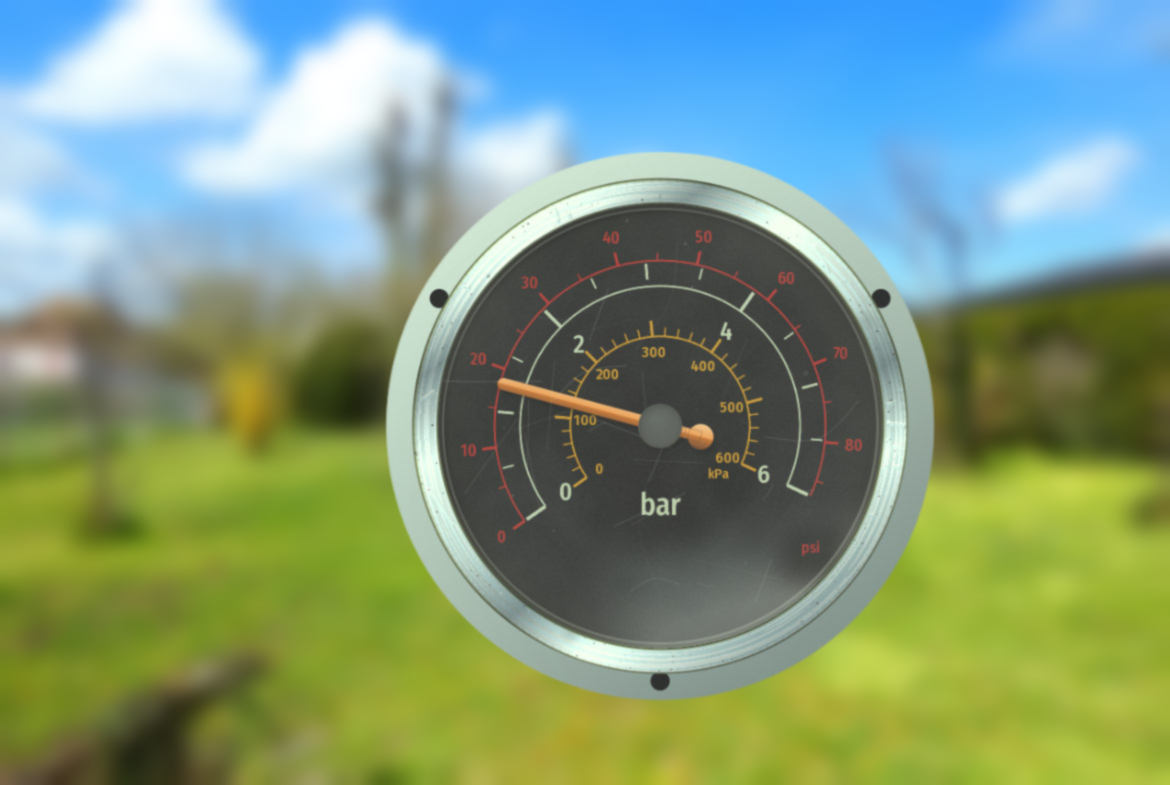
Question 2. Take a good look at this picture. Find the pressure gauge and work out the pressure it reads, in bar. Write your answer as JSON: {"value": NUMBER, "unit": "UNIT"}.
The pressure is {"value": 1.25, "unit": "bar"}
